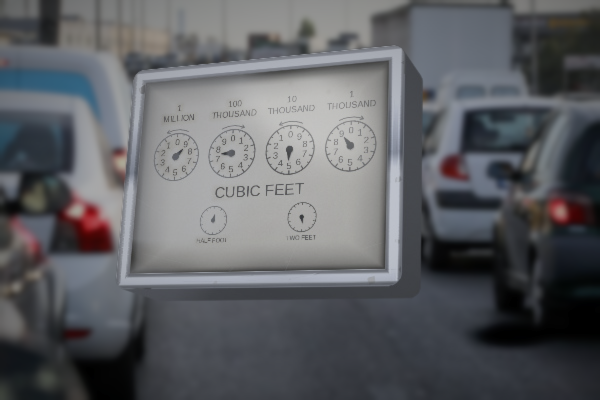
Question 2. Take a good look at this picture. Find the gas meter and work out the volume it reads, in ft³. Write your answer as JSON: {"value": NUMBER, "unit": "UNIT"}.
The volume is {"value": 874900, "unit": "ft³"}
